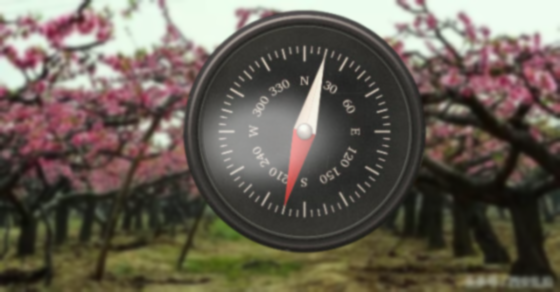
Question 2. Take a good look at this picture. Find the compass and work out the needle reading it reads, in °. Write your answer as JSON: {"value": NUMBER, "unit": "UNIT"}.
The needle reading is {"value": 195, "unit": "°"}
